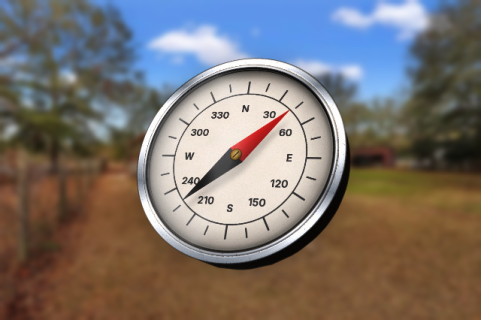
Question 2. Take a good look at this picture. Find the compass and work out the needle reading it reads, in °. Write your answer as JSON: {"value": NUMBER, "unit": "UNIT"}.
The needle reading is {"value": 45, "unit": "°"}
